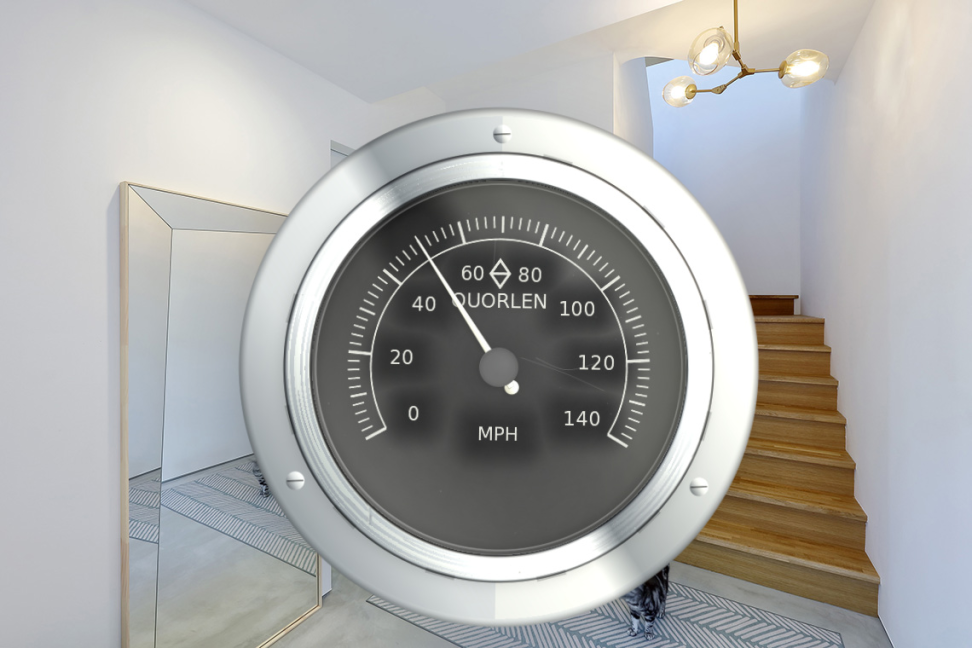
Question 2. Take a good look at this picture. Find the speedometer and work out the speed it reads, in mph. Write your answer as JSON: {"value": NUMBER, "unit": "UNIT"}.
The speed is {"value": 50, "unit": "mph"}
